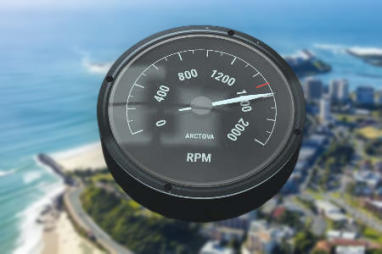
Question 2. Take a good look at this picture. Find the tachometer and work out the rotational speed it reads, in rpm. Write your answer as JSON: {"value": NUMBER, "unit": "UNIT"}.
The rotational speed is {"value": 1600, "unit": "rpm"}
